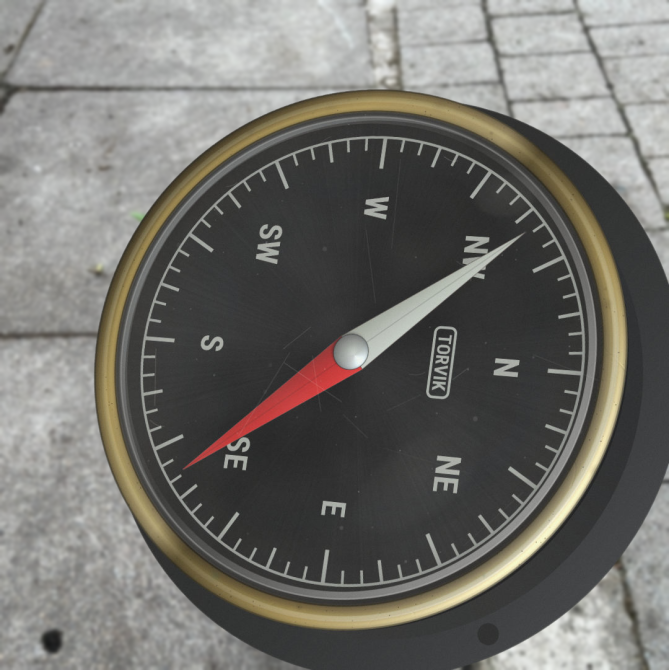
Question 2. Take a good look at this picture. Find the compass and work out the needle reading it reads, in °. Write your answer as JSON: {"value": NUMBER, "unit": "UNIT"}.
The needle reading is {"value": 140, "unit": "°"}
